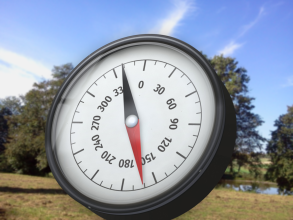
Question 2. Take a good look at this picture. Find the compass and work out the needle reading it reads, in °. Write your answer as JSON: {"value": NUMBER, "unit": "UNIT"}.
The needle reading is {"value": 160, "unit": "°"}
